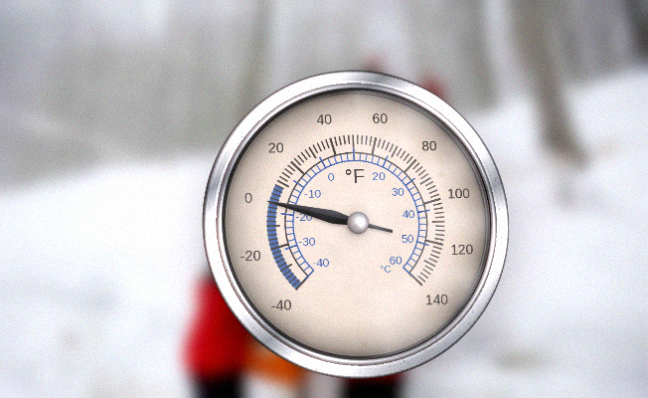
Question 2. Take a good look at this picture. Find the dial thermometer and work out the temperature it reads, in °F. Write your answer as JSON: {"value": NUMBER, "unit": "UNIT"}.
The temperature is {"value": 0, "unit": "°F"}
